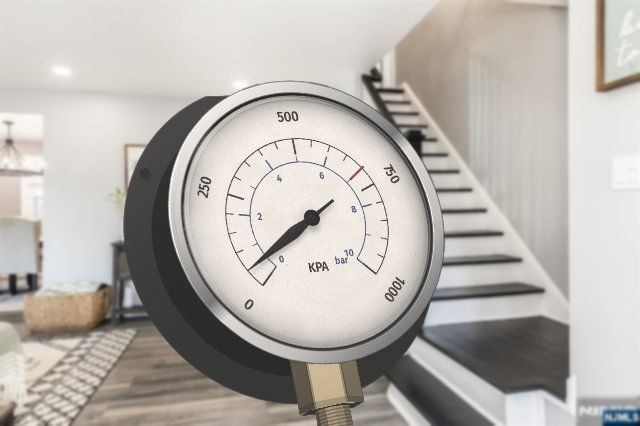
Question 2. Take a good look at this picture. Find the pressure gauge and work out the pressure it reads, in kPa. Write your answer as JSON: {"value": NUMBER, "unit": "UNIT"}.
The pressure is {"value": 50, "unit": "kPa"}
